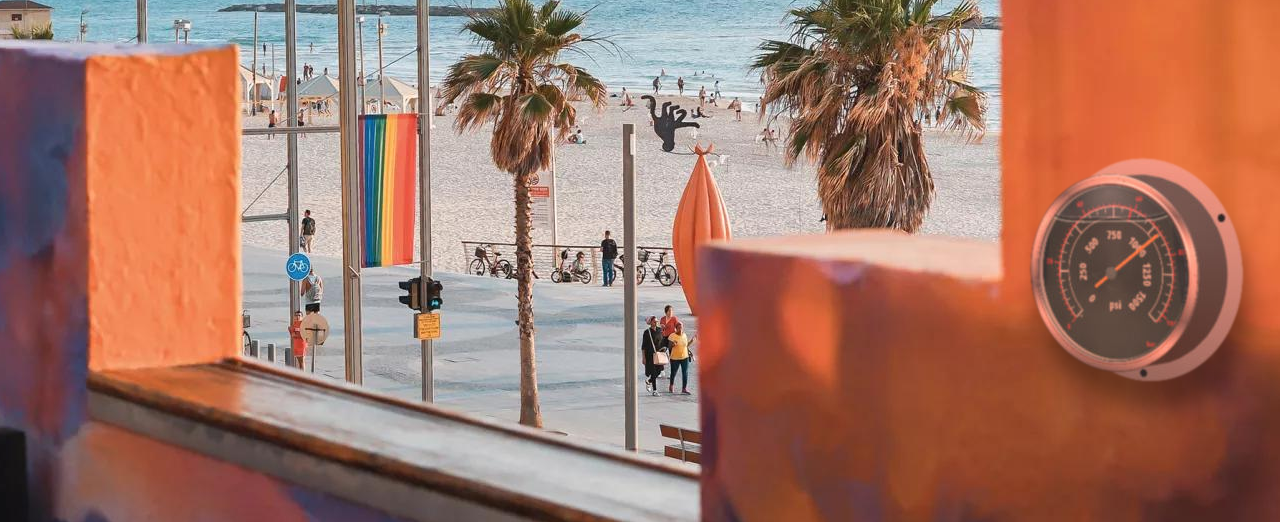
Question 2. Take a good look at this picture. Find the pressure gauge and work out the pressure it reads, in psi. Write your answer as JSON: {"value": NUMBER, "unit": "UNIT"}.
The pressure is {"value": 1050, "unit": "psi"}
